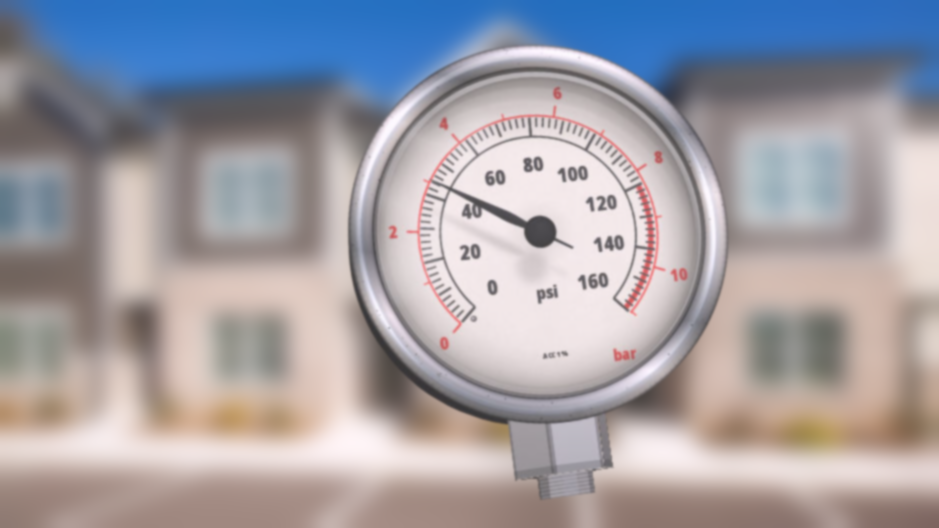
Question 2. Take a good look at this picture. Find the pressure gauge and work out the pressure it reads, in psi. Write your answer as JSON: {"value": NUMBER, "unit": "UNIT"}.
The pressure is {"value": 44, "unit": "psi"}
